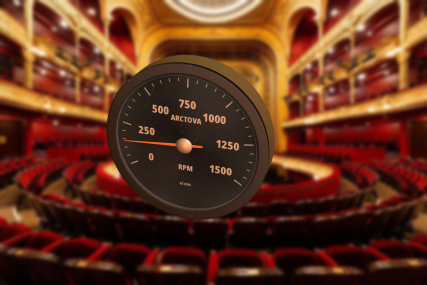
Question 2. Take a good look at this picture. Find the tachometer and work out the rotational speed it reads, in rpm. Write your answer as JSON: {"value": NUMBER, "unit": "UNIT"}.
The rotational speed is {"value": 150, "unit": "rpm"}
